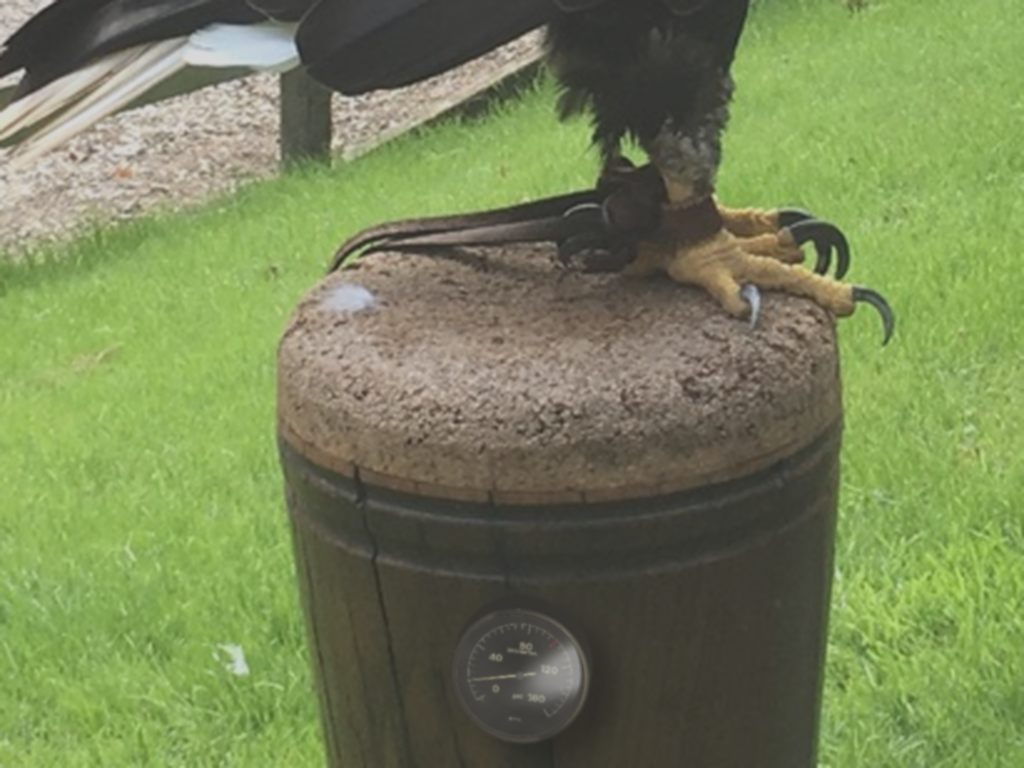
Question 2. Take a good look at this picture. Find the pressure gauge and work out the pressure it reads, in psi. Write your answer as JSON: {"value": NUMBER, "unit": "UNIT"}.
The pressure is {"value": 15, "unit": "psi"}
